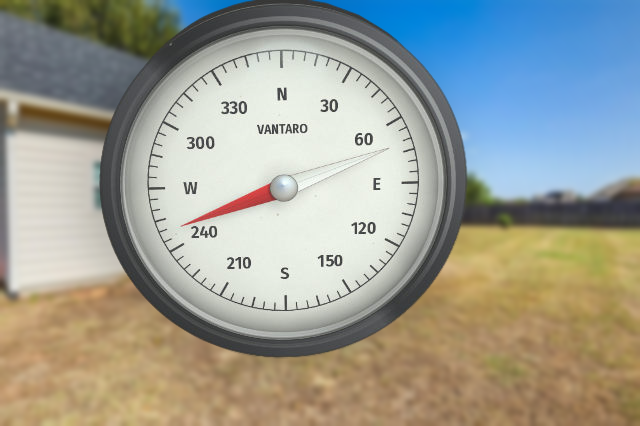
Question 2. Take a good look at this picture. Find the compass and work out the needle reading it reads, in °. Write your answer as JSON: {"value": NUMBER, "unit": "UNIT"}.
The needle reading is {"value": 250, "unit": "°"}
